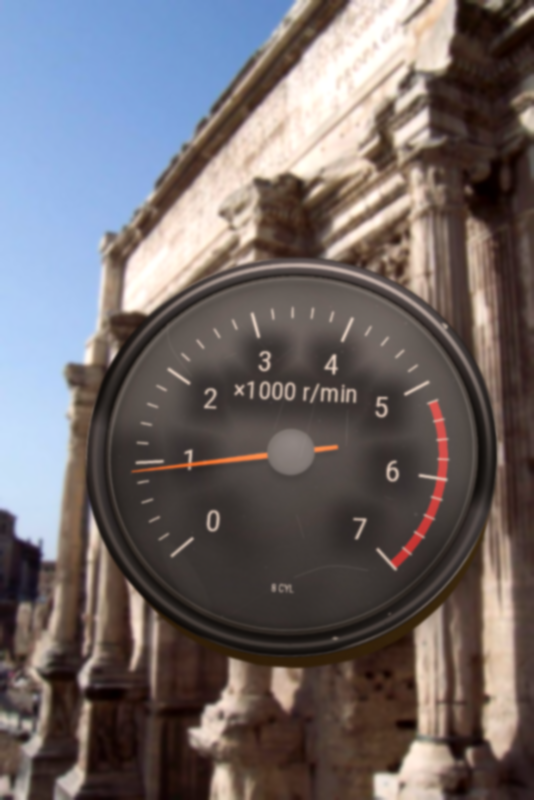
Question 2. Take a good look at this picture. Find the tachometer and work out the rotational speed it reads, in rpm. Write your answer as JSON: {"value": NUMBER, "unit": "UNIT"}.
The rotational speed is {"value": 900, "unit": "rpm"}
